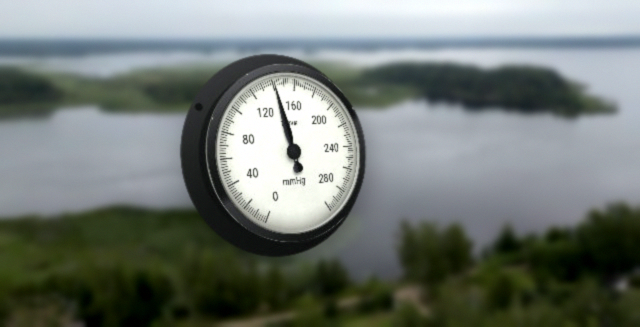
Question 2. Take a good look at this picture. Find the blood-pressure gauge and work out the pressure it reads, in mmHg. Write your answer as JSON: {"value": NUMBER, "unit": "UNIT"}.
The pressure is {"value": 140, "unit": "mmHg"}
